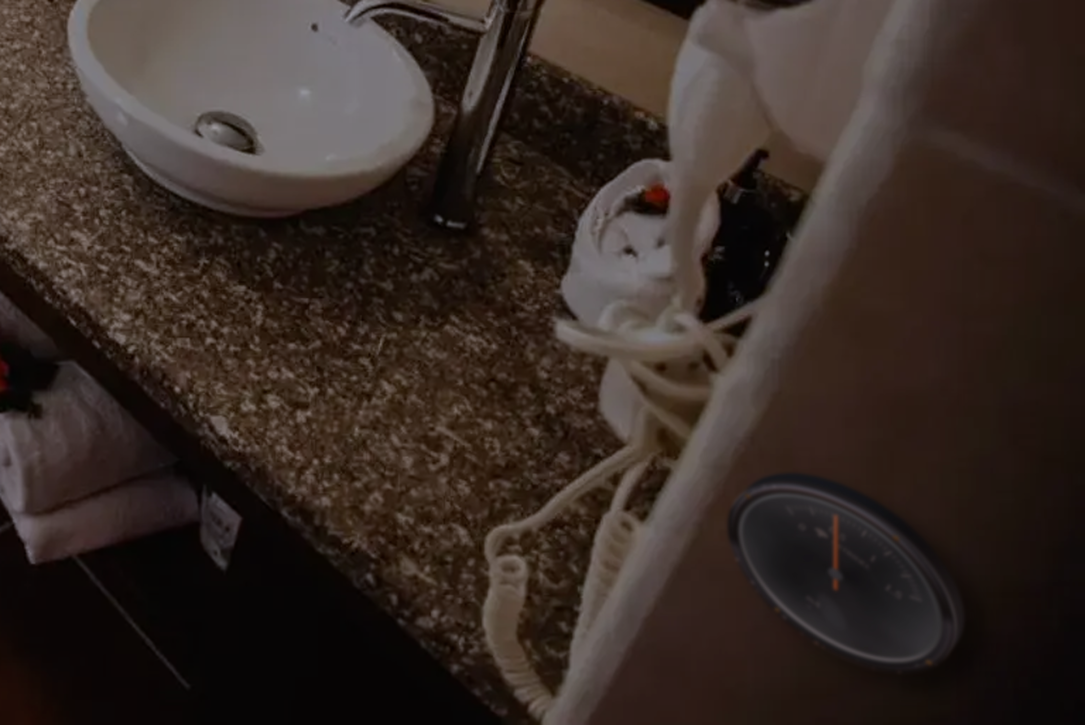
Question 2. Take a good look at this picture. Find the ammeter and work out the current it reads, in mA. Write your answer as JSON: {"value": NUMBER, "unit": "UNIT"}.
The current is {"value": 0.5, "unit": "mA"}
